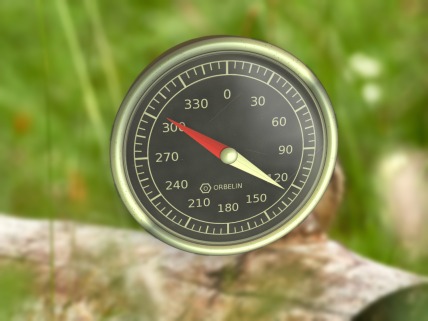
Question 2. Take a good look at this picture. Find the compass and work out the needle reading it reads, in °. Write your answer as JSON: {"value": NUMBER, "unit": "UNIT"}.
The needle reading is {"value": 305, "unit": "°"}
